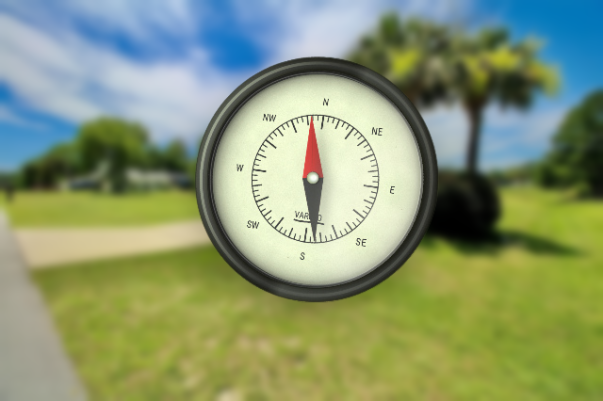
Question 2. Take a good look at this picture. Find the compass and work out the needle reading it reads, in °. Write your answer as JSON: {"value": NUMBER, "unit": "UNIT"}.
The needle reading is {"value": 350, "unit": "°"}
